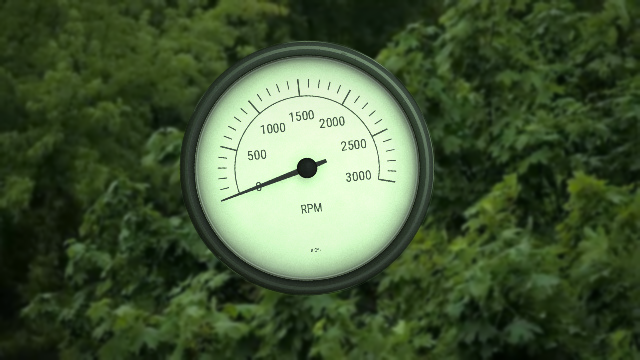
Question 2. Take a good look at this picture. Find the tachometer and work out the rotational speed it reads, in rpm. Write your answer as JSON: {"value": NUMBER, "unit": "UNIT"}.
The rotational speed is {"value": 0, "unit": "rpm"}
